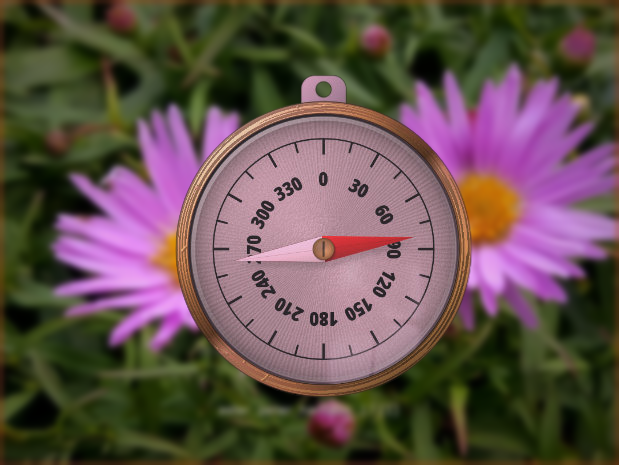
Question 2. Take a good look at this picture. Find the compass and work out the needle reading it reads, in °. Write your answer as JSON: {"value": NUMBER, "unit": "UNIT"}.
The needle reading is {"value": 82.5, "unit": "°"}
